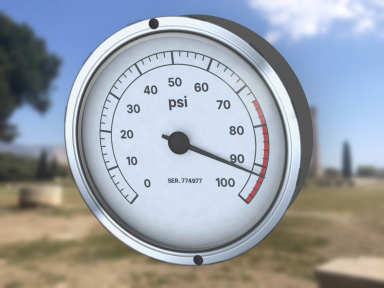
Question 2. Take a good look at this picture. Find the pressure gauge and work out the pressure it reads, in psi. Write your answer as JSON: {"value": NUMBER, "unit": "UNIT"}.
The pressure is {"value": 92, "unit": "psi"}
